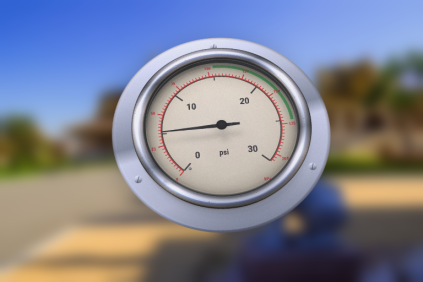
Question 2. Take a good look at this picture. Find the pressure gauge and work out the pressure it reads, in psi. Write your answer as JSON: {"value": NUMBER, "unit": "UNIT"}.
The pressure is {"value": 5, "unit": "psi"}
